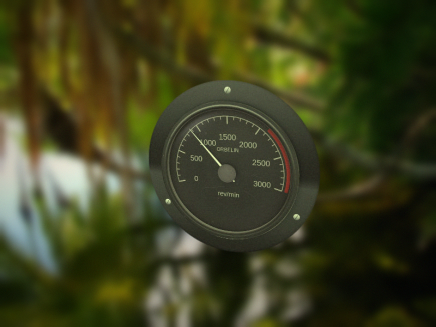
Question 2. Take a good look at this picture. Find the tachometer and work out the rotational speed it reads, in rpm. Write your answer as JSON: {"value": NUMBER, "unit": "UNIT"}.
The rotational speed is {"value": 900, "unit": "rpm"}
